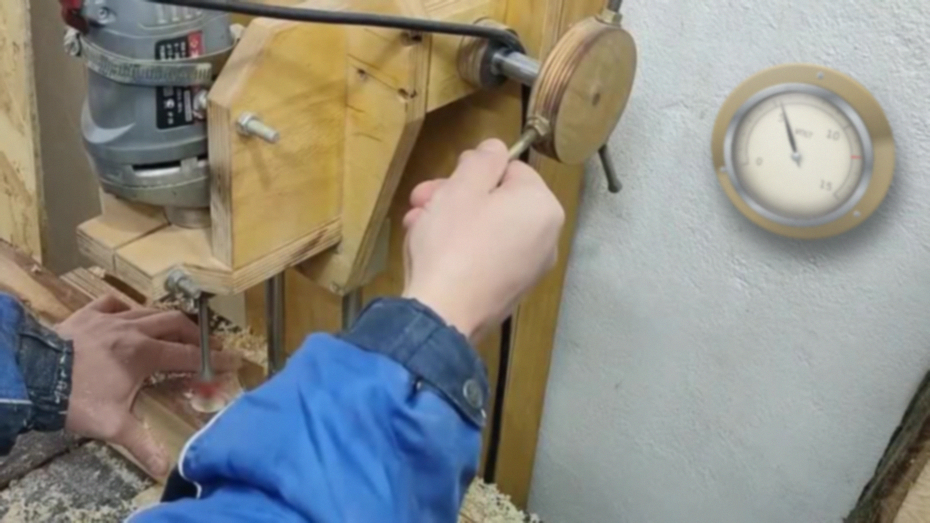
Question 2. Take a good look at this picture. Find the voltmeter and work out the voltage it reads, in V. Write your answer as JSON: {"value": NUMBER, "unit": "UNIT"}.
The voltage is {"value": 5.5, "unit": "V"}
